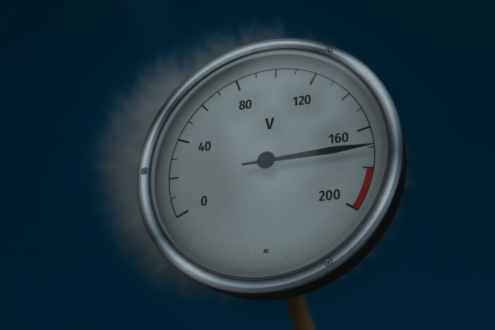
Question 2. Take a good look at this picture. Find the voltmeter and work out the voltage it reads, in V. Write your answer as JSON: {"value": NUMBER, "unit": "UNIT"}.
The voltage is {"value": 170, "unit": "V"}
